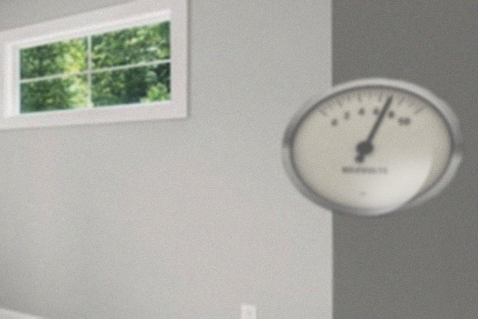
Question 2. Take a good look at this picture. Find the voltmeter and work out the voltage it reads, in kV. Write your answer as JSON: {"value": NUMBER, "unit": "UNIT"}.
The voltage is {"value": 7, "unit": "kV"}
